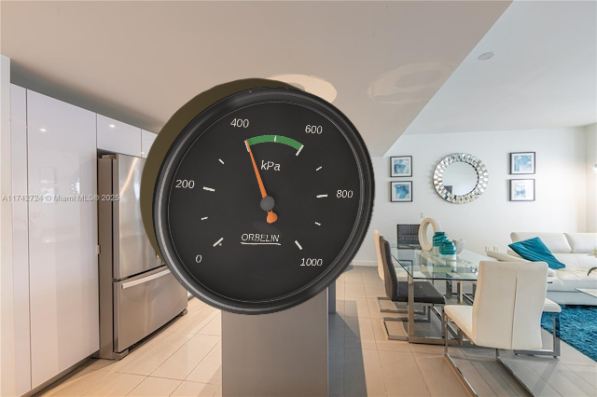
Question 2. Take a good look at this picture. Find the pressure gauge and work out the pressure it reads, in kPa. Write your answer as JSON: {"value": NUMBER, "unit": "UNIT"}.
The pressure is {"value": 400, "unit": "kPa"}
